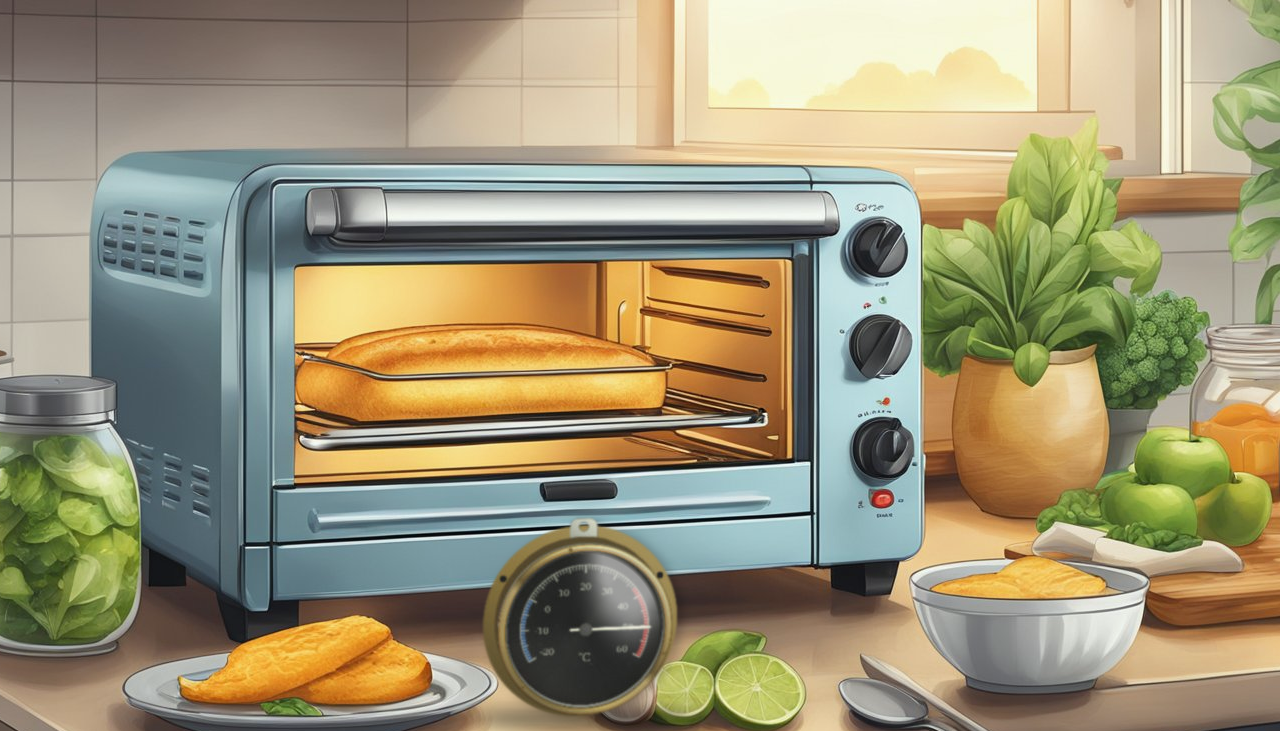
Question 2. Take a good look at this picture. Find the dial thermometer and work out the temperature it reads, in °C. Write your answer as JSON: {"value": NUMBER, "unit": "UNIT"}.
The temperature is {"value": 50, "unit": "°C"}
